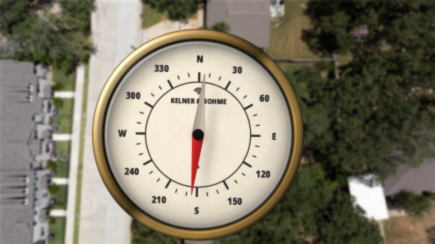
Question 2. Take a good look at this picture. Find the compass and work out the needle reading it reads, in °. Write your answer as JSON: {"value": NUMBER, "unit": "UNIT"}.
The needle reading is {"value": 185, "unit": "°"}
